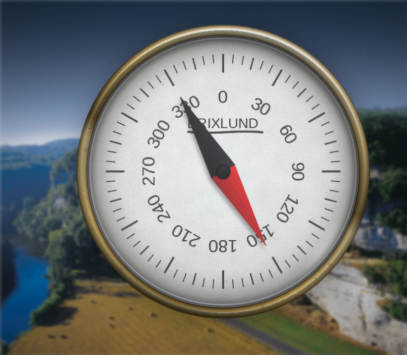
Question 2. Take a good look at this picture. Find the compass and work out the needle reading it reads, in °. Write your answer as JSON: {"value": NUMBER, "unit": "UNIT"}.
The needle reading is {"value": 150, "unit": "°"}
